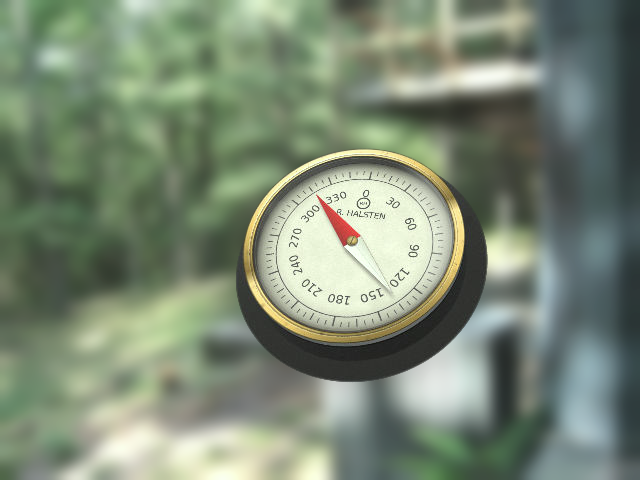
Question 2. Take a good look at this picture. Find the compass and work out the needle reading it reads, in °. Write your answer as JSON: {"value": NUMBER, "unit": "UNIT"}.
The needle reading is {"value": 315, "unit": "°"}
